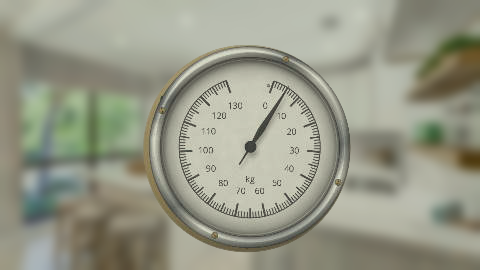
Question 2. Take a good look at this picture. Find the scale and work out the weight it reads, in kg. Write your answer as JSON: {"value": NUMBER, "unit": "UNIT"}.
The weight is {"value": 5, "unit": "kg"}
